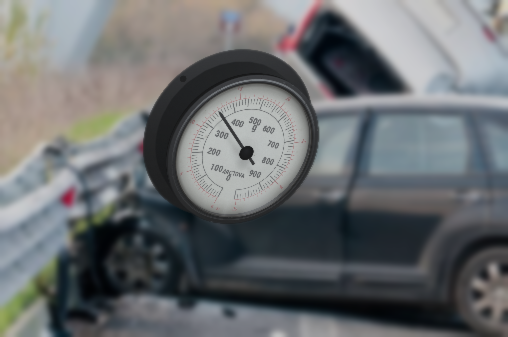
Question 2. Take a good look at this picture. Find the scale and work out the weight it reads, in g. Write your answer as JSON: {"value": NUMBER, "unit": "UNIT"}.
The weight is {"value": 350, "unit": "g"}
